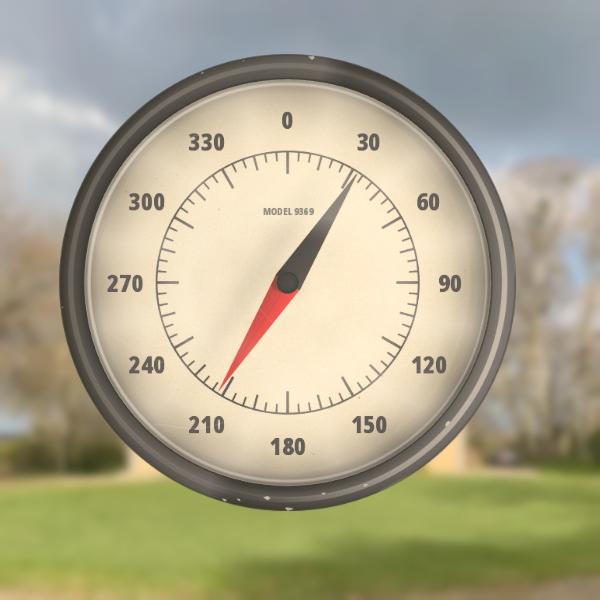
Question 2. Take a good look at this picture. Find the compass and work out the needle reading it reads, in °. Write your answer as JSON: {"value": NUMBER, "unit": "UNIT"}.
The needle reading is {"value": 212.5, "unit": "°"}
